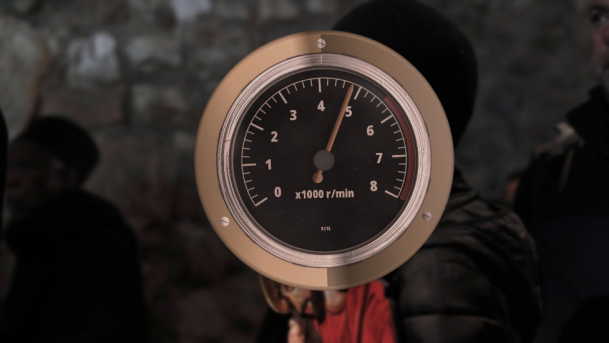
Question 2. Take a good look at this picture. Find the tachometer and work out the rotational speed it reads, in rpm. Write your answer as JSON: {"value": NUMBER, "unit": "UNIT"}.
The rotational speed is {"value": 4800, "unit": "rpm"}
